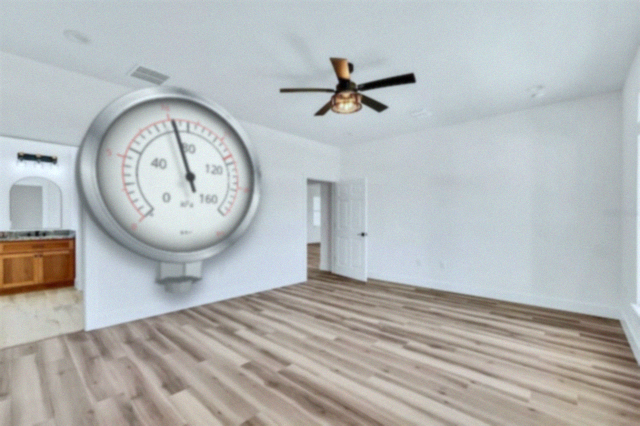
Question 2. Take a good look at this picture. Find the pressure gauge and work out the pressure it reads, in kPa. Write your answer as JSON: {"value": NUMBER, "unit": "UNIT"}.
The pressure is {"value": 70, "unit": "kPa"}
